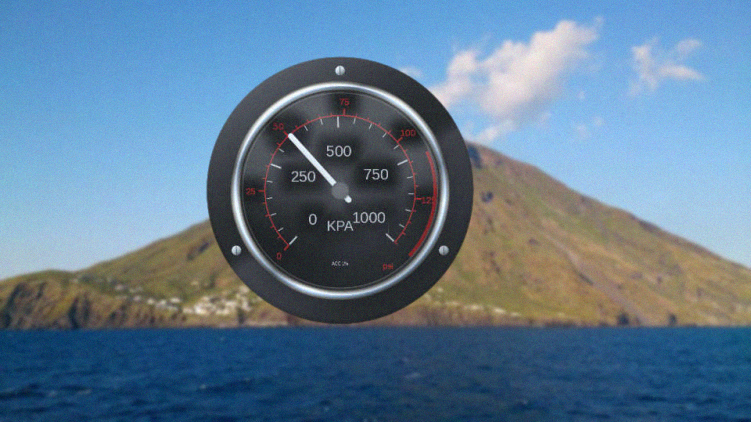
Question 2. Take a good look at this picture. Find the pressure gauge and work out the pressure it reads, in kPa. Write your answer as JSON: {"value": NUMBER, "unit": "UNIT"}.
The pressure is {"value": 350, "unit": "kPa"}
